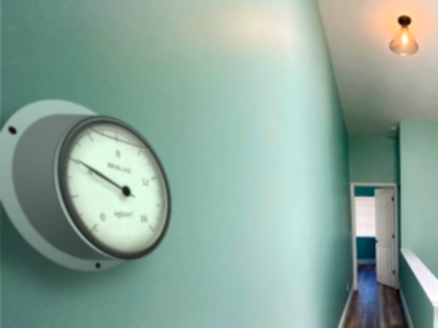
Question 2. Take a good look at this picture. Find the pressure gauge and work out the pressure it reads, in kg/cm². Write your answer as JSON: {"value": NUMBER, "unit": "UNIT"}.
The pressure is {"value": 4, "unit": "kg/cm²"}
